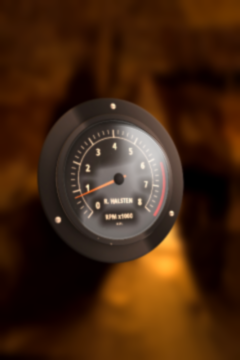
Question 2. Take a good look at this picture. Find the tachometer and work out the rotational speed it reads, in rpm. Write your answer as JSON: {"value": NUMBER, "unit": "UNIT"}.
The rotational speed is {"value": 800, "unit": "rpm"}
